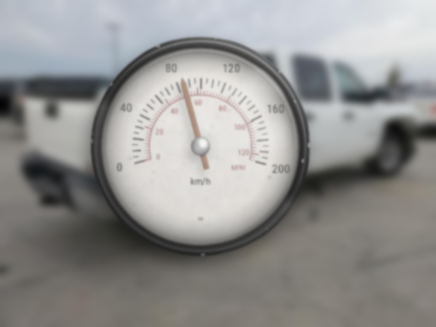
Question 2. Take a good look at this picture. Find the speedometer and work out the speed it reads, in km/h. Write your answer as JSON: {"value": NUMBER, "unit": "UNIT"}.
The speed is {"value": 85, "unit": "km/h"}
